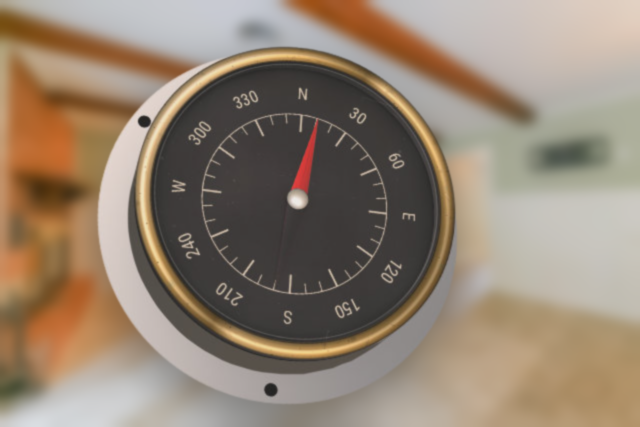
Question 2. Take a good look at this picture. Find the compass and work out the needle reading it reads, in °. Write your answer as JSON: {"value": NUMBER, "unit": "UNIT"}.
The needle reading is {"value": 10, "unit": "°"}
